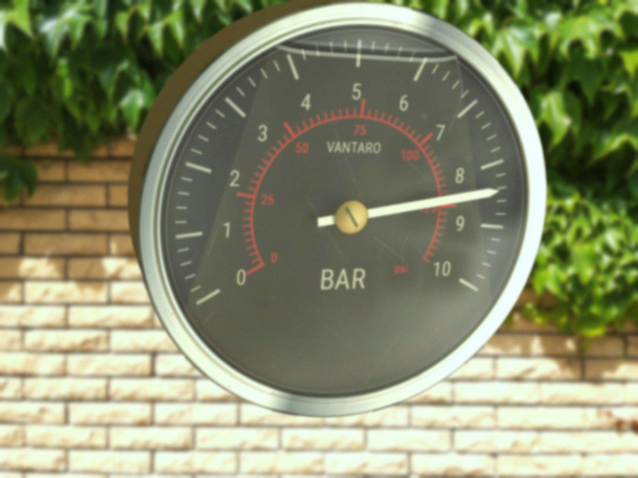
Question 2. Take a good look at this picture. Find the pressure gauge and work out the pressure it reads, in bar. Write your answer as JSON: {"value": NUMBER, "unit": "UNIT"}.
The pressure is {"value": 8.4, "unit": "bar"}
